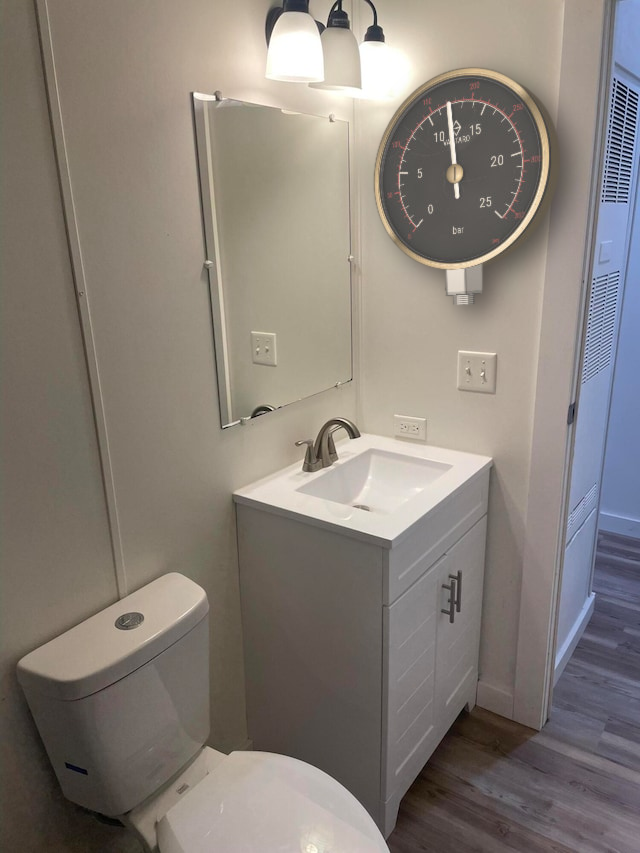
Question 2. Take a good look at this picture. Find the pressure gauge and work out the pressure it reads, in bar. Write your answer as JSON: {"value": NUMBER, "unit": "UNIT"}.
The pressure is {"value": 12, "unit": "bar"}
